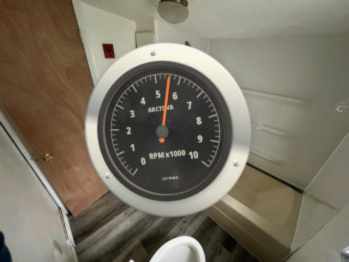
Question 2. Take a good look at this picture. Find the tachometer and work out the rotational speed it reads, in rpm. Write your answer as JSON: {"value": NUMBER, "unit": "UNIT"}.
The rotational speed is {"value": 5600, "unit": "rpm"}
